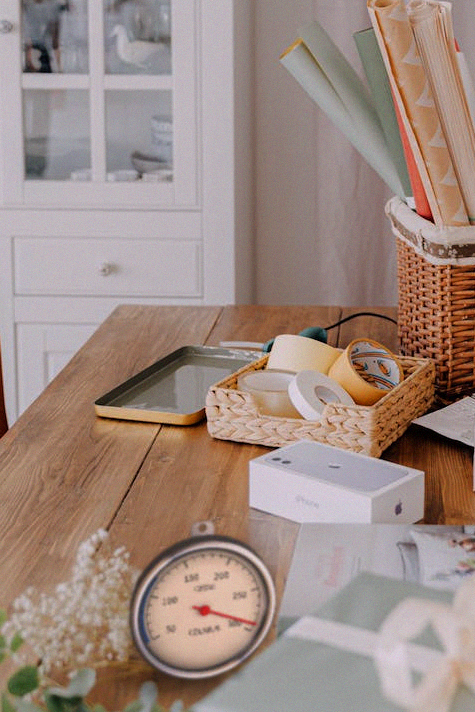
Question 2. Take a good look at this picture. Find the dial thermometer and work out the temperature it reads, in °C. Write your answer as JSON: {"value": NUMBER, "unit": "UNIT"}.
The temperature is {"value": 290, "unit": "°C"}
